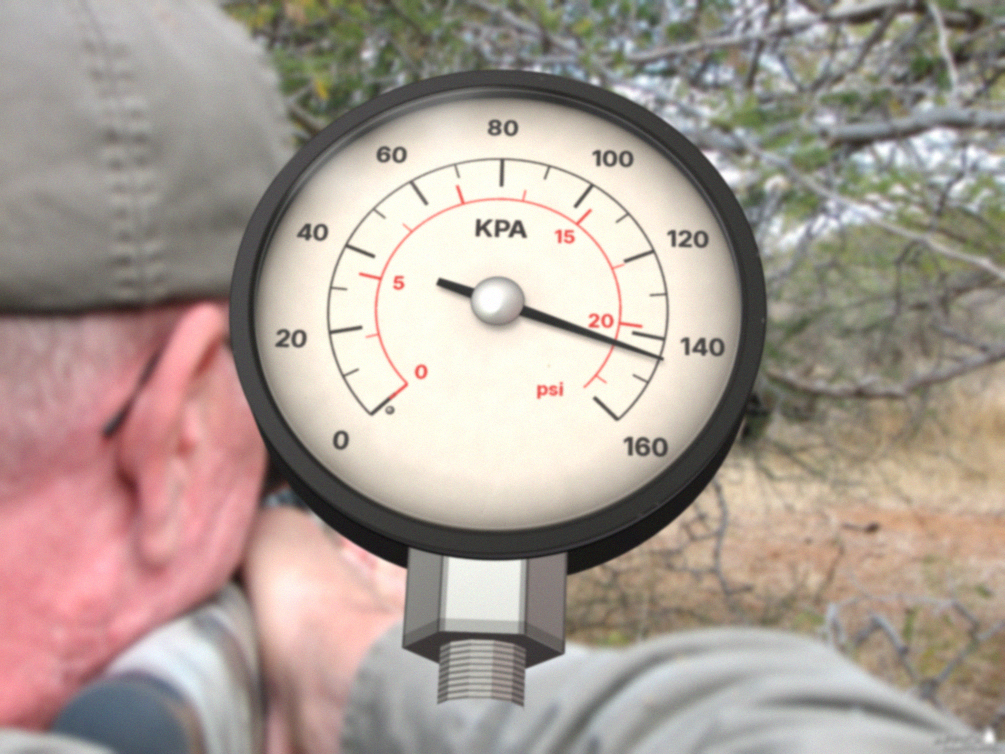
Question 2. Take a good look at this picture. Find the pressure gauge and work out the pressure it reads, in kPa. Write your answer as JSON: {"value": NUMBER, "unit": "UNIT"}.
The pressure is {"value": 145, "unit": "kPa"}
